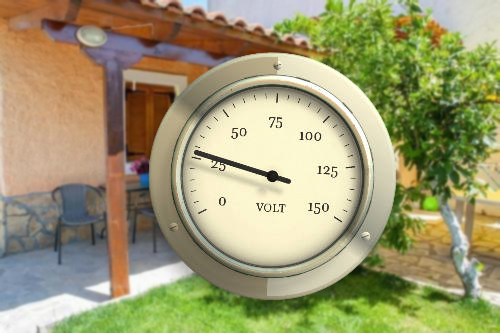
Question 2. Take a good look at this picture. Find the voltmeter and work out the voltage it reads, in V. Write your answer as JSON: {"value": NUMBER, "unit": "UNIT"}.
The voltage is {"value": 27.5, "unit": "V"}
